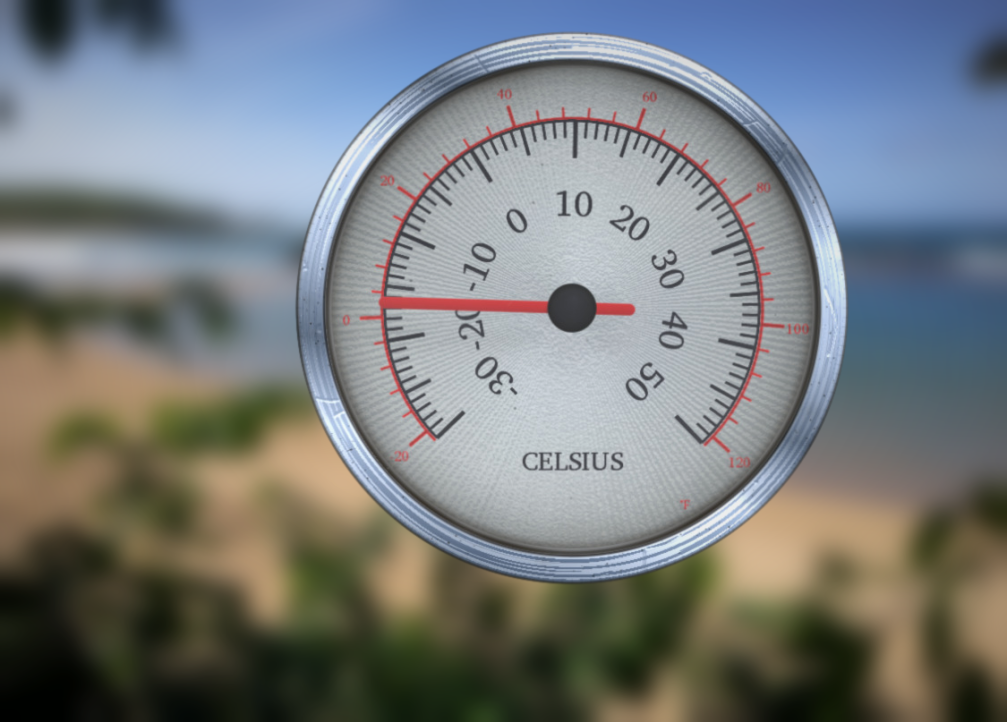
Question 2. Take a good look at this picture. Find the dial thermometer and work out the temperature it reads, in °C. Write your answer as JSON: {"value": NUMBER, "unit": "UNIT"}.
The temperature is {"value": -16.5, "unit": "°C"}
